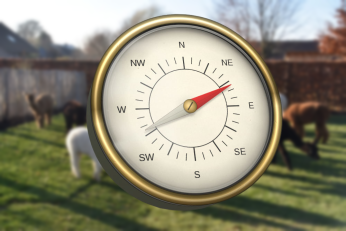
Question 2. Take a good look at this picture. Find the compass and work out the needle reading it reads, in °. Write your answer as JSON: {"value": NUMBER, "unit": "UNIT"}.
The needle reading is {"value": 65, "unit": "°"}
